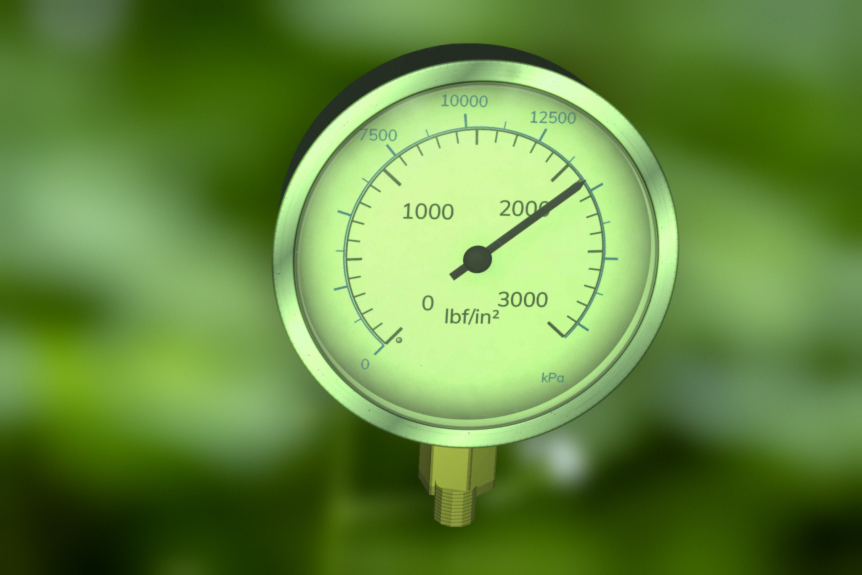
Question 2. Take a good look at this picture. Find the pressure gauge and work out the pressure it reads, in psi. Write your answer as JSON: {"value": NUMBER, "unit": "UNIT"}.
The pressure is {"value": 2100, "unit": "psi"}
